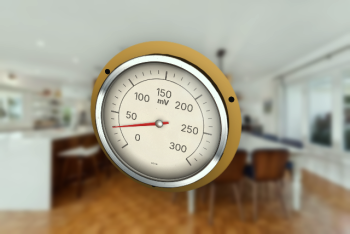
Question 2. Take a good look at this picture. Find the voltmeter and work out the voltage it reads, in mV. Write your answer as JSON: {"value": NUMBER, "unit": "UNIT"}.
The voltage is {"value": 30, "unit": "mV"}
